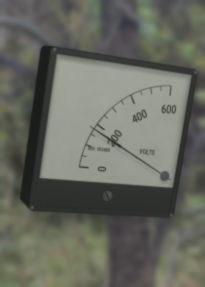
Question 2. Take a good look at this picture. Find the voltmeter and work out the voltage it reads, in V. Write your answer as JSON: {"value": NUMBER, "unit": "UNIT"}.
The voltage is {"value": 175, "unit": "V"}
